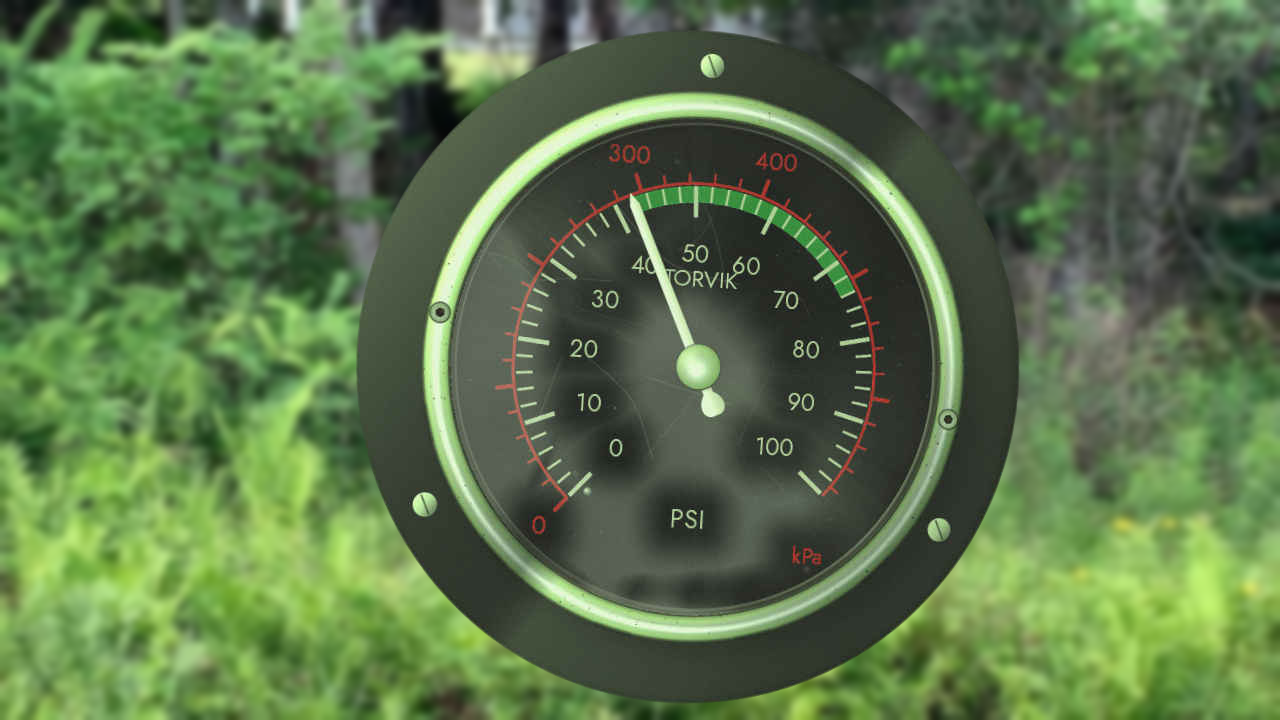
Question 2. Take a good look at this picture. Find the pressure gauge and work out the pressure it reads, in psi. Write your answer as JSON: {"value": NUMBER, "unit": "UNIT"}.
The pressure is {"value": 42, "unit": "psi"}
